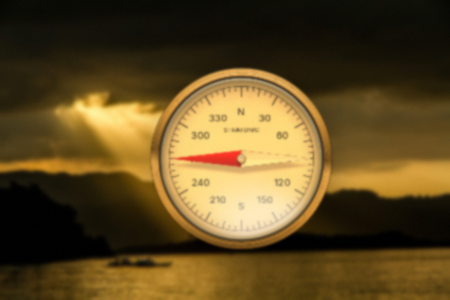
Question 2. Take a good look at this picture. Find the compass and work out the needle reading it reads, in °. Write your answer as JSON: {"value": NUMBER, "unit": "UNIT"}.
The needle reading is {"value": 270, "unit": "°"}
